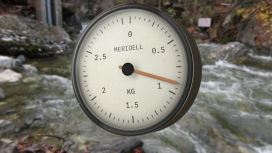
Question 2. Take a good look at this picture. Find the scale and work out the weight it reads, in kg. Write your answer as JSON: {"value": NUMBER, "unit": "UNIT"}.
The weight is {"value": 0.9, "unit": "kg"}
